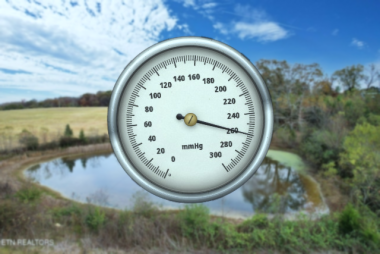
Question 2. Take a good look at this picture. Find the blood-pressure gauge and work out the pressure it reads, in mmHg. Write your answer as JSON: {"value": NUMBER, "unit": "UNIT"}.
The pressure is {"value": 260, "unit": "mmHg"}
